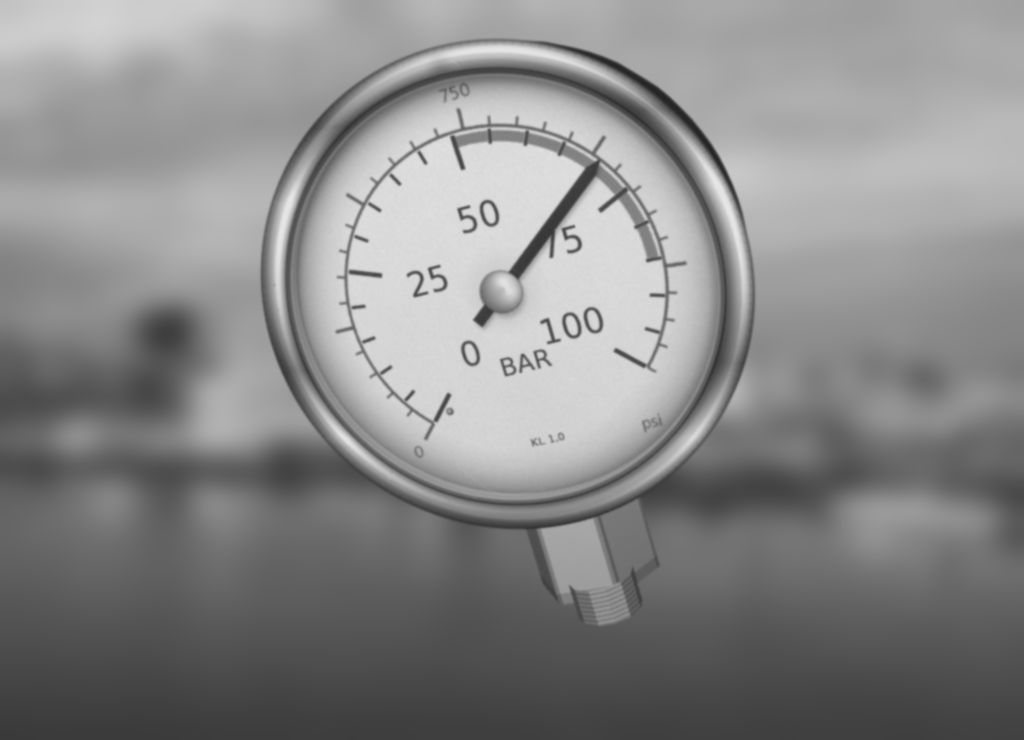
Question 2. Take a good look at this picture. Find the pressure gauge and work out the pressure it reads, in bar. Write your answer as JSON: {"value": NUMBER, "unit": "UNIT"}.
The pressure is {"value": 70, "unit": "bar"}
